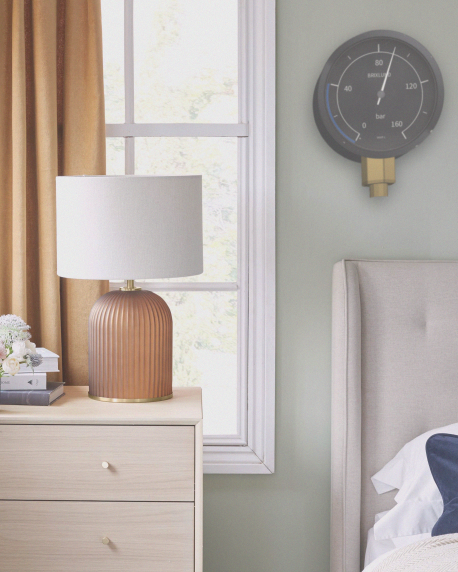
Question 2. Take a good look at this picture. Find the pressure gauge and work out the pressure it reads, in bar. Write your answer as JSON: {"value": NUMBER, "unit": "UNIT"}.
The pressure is {"value": 90, "unit": "bar"}
